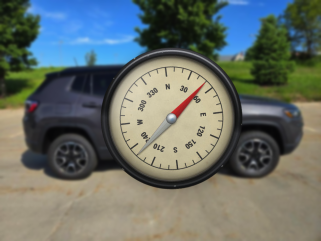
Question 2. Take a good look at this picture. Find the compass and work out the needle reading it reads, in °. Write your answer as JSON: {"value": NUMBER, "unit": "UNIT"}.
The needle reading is {"value": 50, "unit": "°"}
